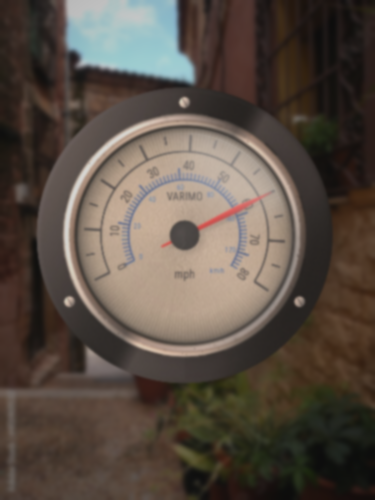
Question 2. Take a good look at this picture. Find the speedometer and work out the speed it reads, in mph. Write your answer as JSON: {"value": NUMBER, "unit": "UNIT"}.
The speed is {"value": 60, "unit": "mph"}
